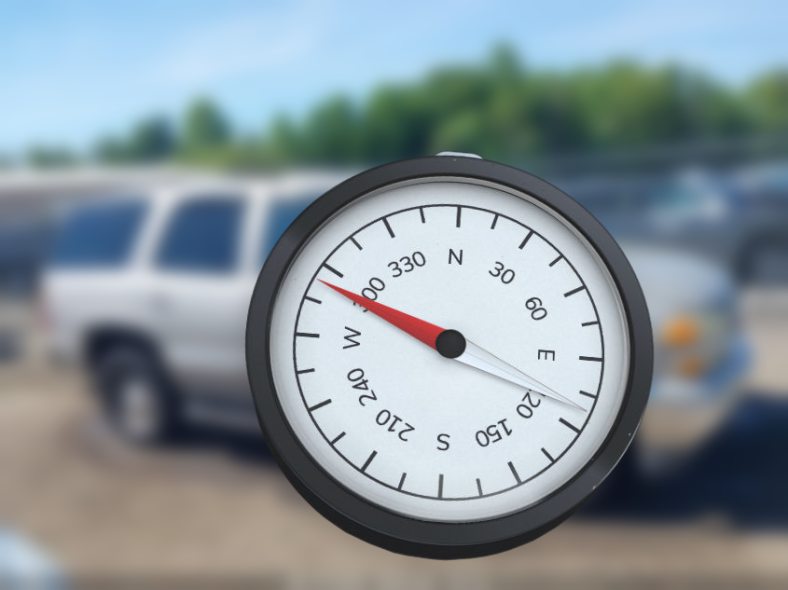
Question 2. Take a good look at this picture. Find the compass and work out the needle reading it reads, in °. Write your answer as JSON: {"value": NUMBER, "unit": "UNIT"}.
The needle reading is {"value": 292.5, "unit": "°"}
